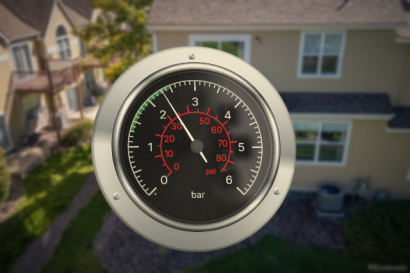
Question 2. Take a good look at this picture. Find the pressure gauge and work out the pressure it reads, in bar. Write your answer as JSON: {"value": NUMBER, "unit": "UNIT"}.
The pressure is {"value": 2.3, "unit": "bar"}
